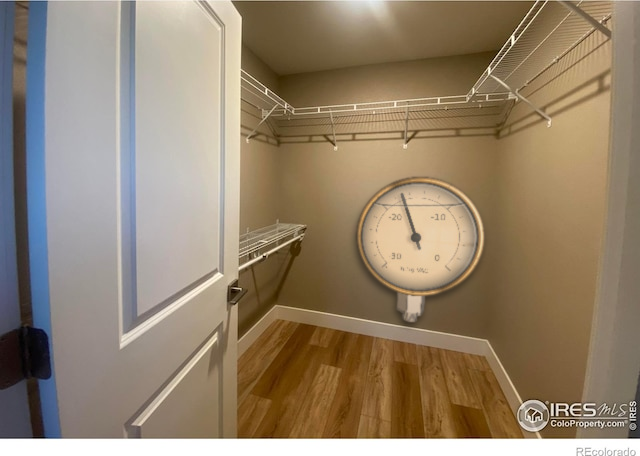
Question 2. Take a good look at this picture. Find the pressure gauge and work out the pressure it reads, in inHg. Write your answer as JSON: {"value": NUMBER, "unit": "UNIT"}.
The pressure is {"value": -17, "unit": "inHg"}
